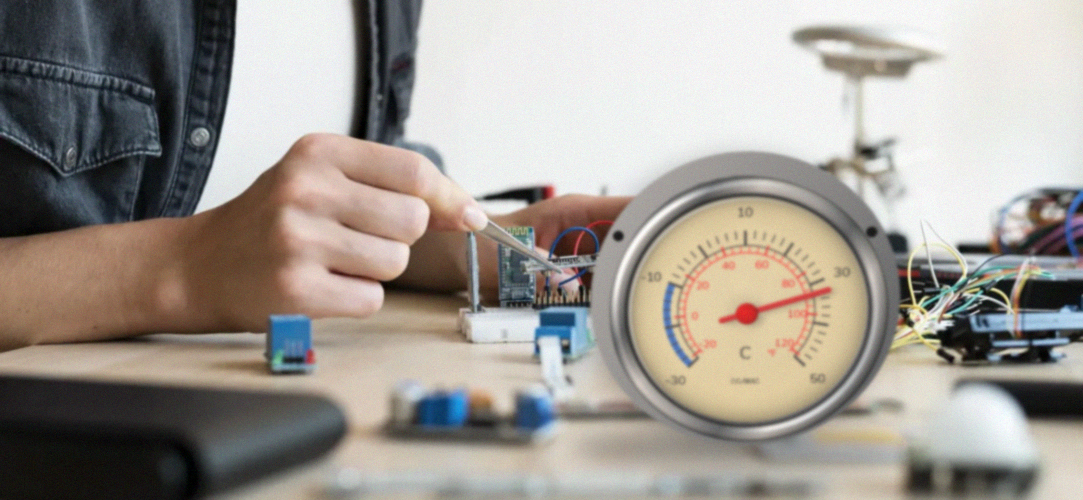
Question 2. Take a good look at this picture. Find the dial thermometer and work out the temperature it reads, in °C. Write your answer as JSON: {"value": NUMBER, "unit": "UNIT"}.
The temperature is {"value": 32, "unit": "°C"}
